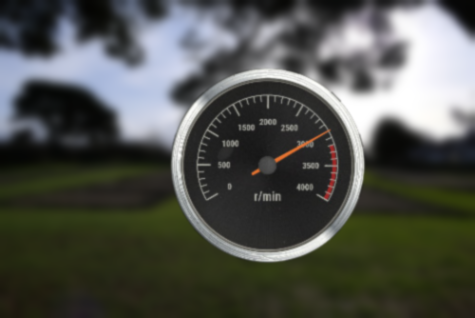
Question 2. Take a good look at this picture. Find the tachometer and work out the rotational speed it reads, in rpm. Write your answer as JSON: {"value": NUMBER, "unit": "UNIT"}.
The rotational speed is {"value": 3000, "unit": "rpm"}
